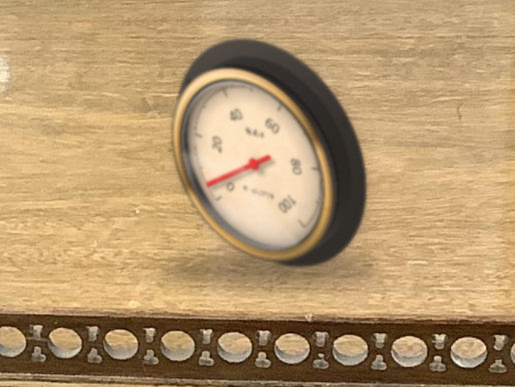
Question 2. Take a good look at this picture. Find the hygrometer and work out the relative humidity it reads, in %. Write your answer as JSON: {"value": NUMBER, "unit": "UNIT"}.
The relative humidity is {"value": 5, "unit": "%"}
